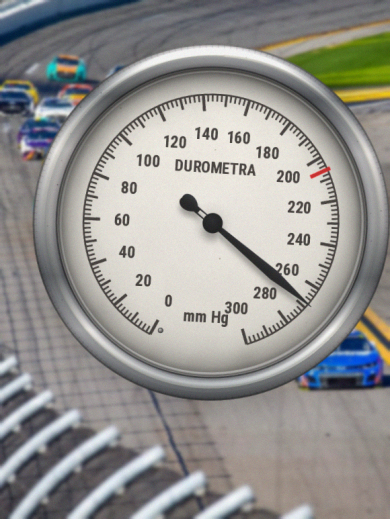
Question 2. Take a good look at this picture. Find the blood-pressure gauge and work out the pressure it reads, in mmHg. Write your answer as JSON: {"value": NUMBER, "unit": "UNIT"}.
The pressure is {"value": 268, "unit": "mmHg"}
